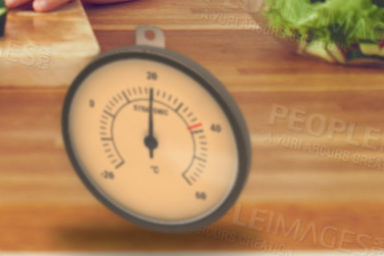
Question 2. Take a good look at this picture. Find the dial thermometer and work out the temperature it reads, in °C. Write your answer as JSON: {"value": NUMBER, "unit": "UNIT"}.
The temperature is {"value": 20, "unit": "°C"}
